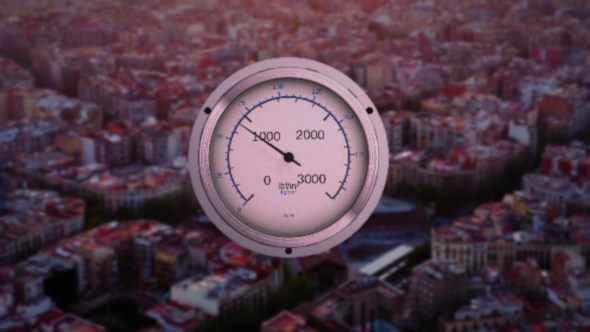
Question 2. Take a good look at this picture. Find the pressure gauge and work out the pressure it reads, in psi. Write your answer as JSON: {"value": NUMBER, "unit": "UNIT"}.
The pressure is {"value": 900, "unit": "psi"}
